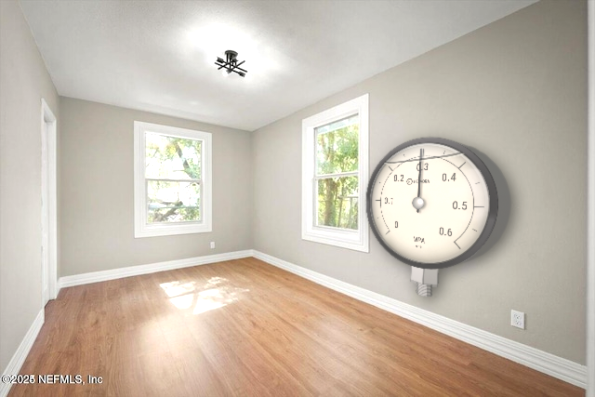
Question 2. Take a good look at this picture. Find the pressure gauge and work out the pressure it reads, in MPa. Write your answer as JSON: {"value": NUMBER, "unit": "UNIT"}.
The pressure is {"value": 0.3, "unit": "MPa"}
